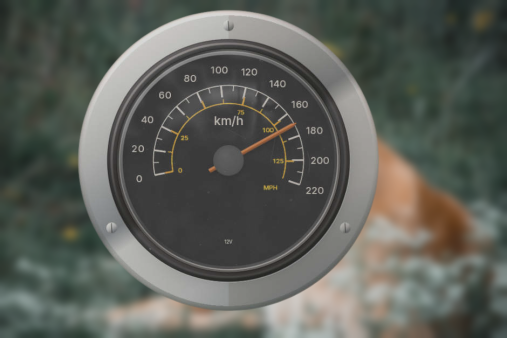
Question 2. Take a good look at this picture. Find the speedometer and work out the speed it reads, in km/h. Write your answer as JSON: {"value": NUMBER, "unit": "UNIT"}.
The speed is {"value": 170, "unit": "km/h"}
